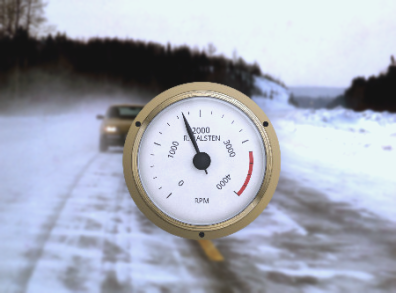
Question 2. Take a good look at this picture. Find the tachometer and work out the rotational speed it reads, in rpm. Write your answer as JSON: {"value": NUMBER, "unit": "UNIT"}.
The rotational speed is {"value": 1700, "unit": "rpm"}
